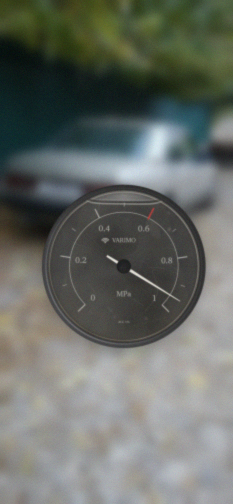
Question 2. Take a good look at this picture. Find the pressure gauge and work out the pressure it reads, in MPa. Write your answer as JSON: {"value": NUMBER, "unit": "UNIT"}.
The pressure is {"value": 0.95, "unit": "MPa"}
